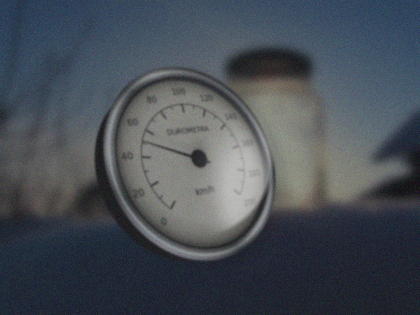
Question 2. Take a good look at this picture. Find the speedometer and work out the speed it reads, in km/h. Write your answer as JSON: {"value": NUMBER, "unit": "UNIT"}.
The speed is {"value": 50, "unit": "km/h"}
